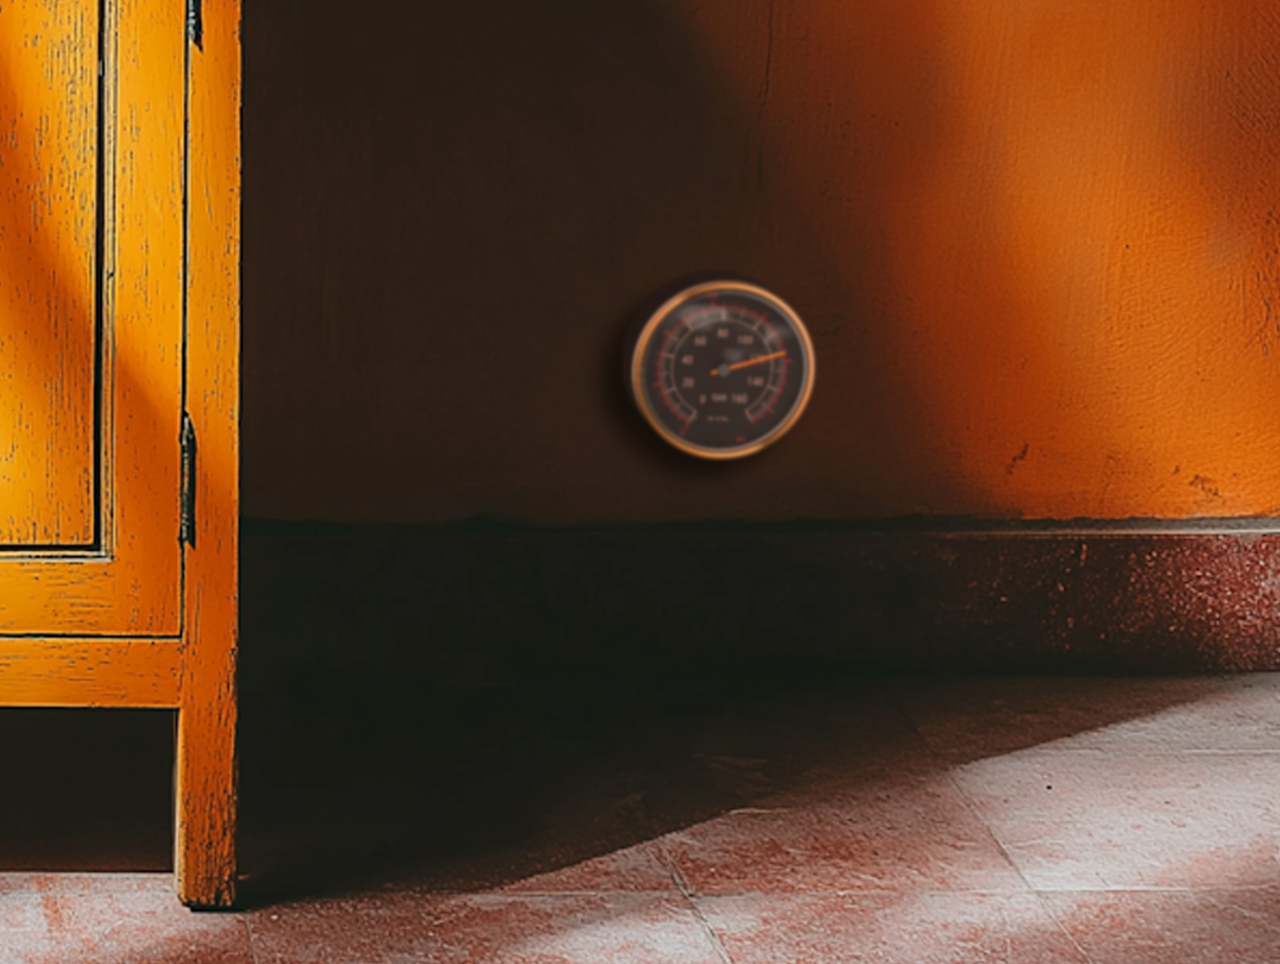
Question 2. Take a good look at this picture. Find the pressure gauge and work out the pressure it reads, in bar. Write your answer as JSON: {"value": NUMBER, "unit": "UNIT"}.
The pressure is {"value": 120, "unit": "bar"}
